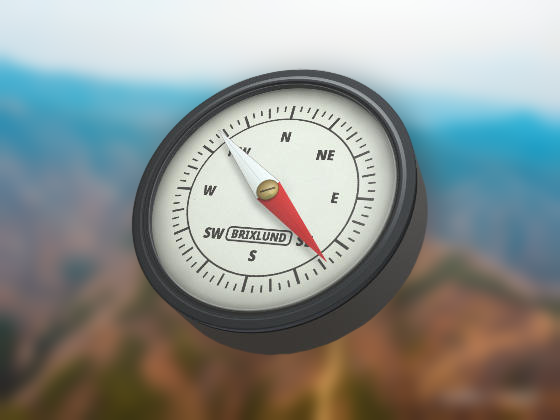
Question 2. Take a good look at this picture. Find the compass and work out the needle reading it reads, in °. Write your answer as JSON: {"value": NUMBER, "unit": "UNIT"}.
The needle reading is {"value": 132.5, "unit": "°"}
